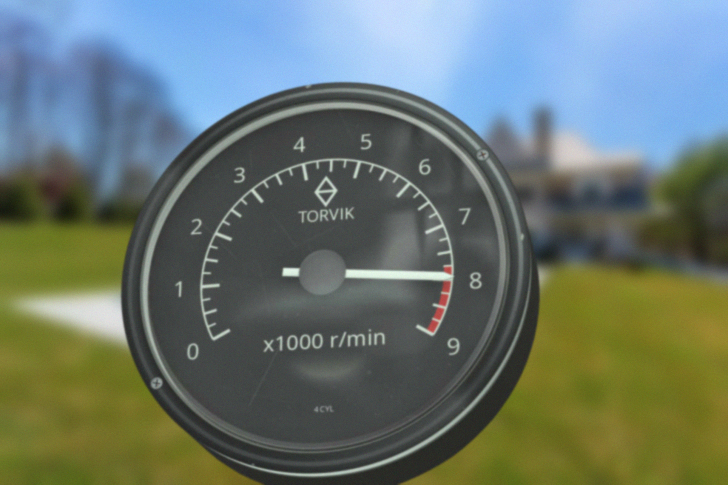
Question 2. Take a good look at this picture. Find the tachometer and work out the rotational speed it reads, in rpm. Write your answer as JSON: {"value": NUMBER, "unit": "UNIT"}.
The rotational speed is {"value": 8000, "unit": "rpm"}
